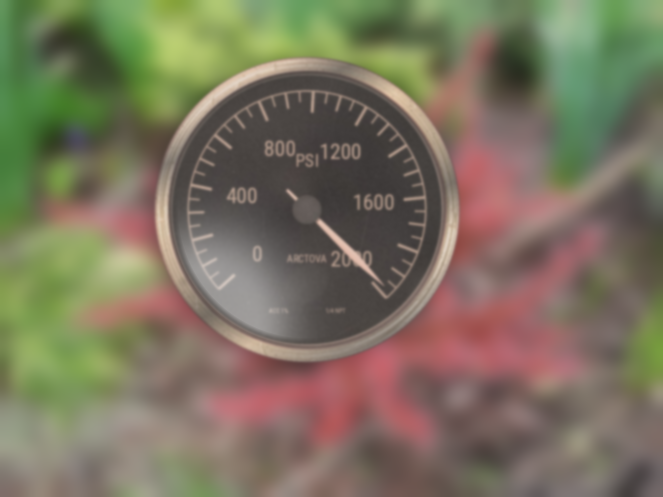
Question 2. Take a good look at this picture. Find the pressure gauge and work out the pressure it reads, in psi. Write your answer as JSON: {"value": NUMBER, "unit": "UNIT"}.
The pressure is {"value": 1975, "unit": "psi"}
